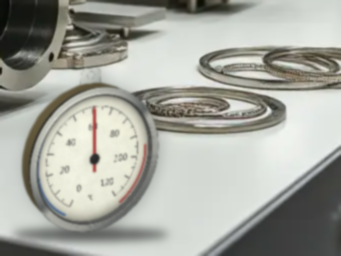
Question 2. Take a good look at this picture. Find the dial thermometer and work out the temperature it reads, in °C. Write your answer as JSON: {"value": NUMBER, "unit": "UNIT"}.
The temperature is {"value": 60, "unit": "°C"}
